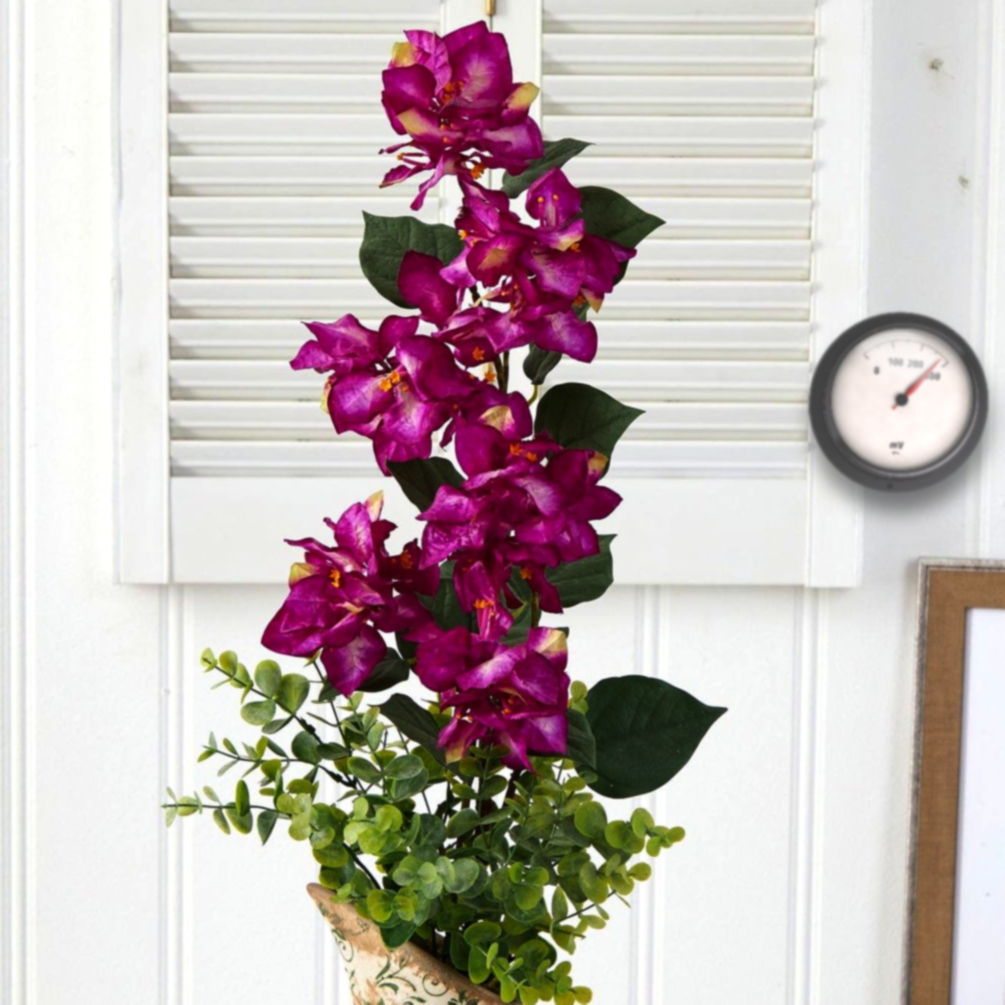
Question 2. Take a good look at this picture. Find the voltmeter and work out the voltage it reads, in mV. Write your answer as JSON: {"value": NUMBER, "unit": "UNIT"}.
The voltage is {"value": 275, "unit": "mV"}
